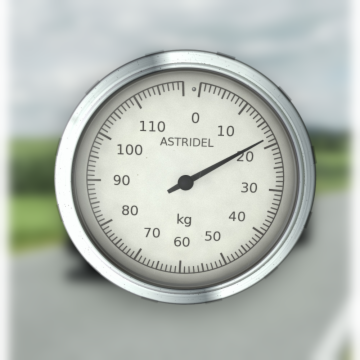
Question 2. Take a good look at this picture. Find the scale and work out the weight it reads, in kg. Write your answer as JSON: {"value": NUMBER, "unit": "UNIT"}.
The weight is {"value": 18, "unit": "kg"}
